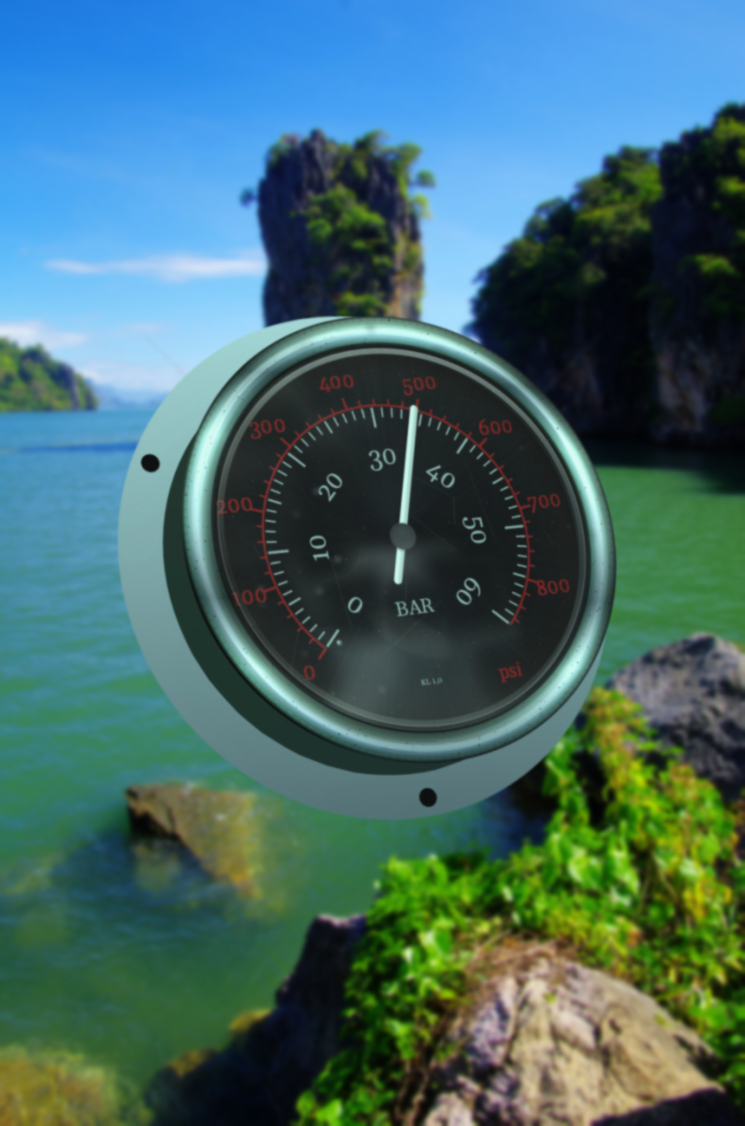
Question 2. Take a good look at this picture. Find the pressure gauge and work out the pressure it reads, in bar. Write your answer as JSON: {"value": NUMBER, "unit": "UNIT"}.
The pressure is {"value": 34, "unit": "bar"}
